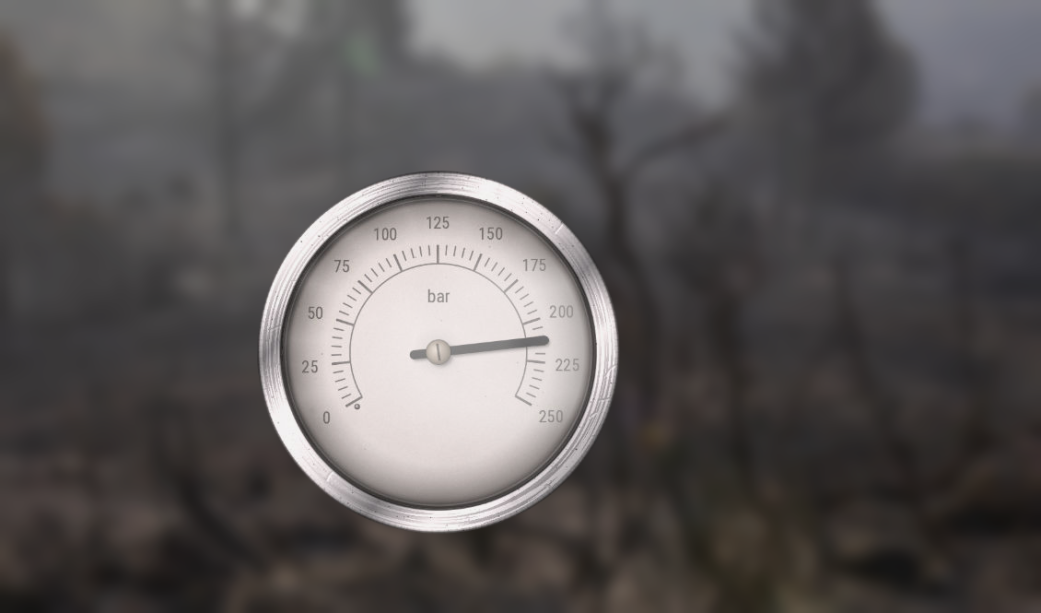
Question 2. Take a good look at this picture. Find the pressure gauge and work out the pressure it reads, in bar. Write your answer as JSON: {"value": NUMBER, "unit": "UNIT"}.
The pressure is {"value": 212.5, "unit": "bar"}
